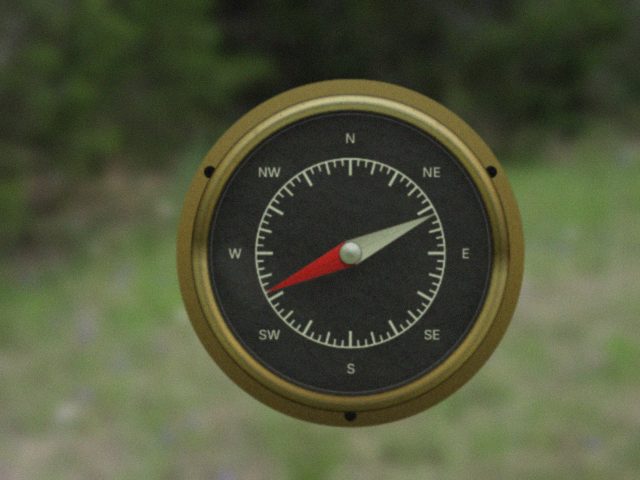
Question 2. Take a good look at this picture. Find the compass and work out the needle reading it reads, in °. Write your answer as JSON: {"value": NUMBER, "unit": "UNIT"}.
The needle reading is {"value": 245, "unit": "°"}
